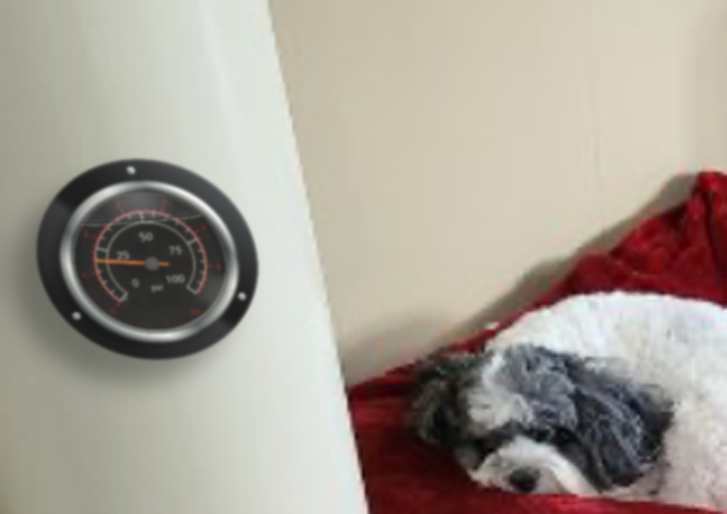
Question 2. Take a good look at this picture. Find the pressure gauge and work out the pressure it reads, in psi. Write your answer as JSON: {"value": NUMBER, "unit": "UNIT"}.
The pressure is {"value": 20, "unit": "psi"}
